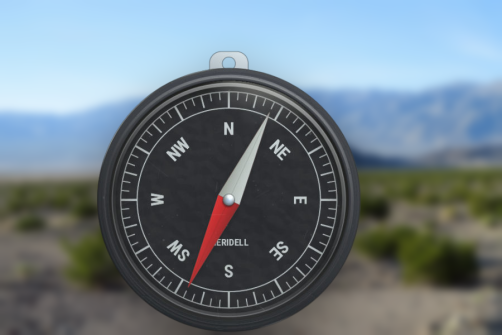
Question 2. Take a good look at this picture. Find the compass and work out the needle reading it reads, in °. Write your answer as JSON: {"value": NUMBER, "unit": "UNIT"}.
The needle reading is {"value": 205, "unit": "°"}
